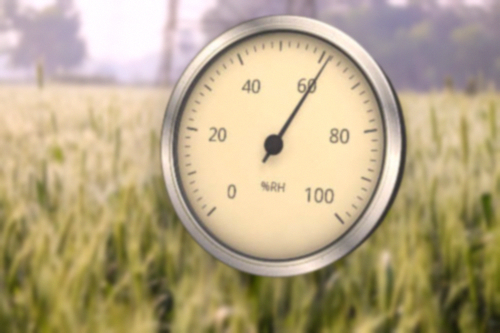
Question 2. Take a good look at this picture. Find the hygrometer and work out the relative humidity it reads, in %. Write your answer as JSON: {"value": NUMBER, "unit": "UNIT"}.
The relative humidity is {"value": 62, "unit": "%"}
